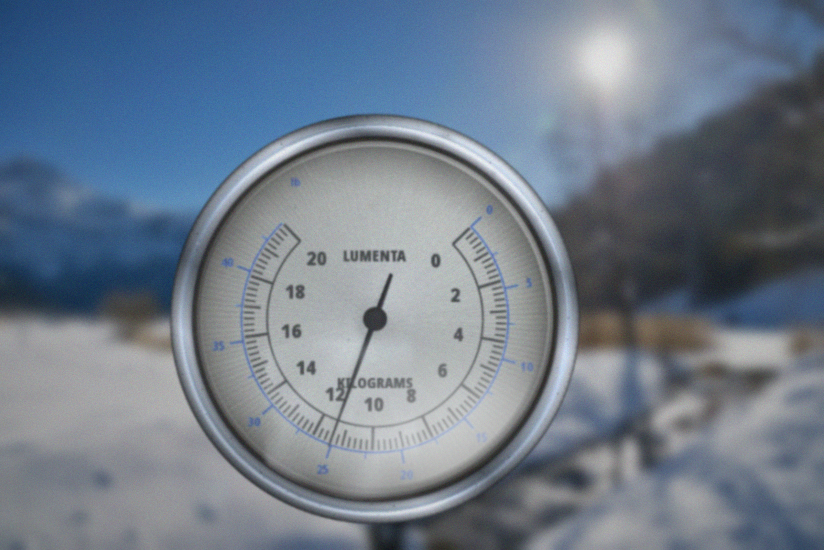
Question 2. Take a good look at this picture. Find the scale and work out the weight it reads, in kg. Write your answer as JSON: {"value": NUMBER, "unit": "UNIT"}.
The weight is {"value": 11.4, "unit": "kg"}
